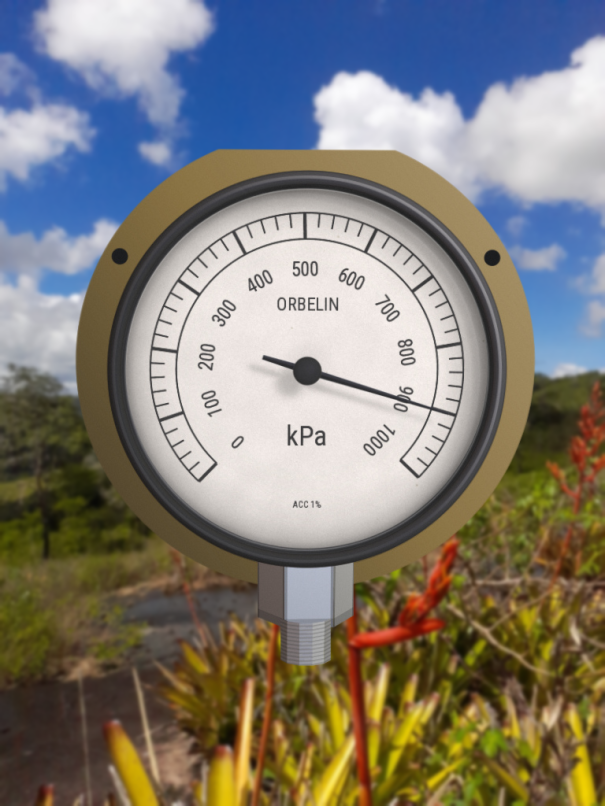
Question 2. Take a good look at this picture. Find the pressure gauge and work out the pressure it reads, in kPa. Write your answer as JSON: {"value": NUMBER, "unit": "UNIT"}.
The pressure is {"value": 900, "unit": "kPa"}
